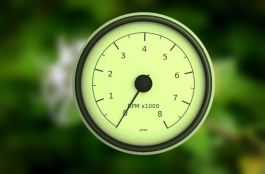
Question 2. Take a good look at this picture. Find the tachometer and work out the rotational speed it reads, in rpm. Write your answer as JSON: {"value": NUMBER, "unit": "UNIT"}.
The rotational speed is {"value": 0, "unit": "rpm"}
